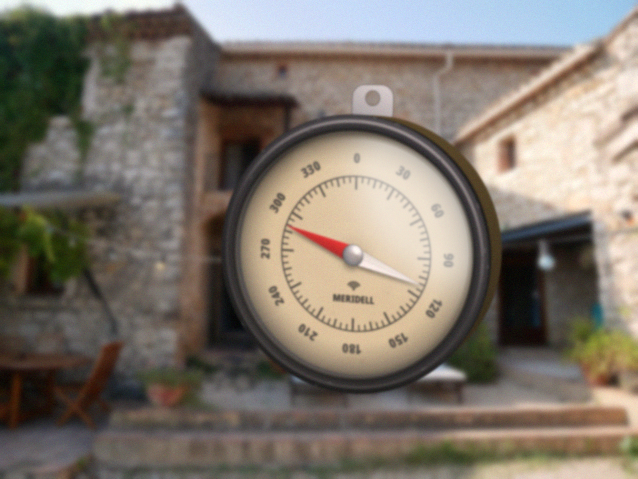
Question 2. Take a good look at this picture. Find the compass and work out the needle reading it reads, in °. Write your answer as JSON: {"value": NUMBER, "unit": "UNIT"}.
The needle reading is {"value": 290, "unit": "°"}
